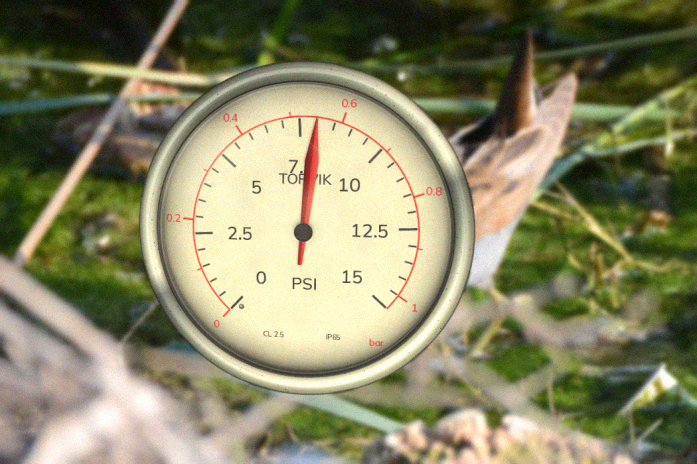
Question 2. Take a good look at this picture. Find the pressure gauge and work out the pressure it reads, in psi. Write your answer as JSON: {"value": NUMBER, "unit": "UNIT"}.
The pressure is {"value": 8, "unit": "psi"}
